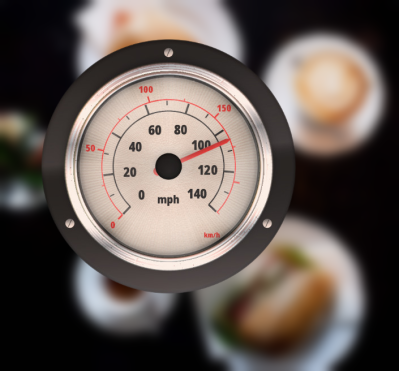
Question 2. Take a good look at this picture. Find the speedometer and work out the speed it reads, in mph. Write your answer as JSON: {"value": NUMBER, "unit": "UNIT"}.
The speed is {"value": 105, "unit": "mph"}
